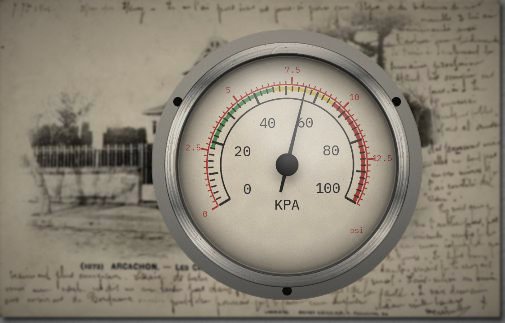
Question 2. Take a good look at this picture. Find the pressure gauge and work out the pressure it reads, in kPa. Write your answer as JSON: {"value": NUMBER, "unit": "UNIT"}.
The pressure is {"value": 56, "unit": "kPa"}
